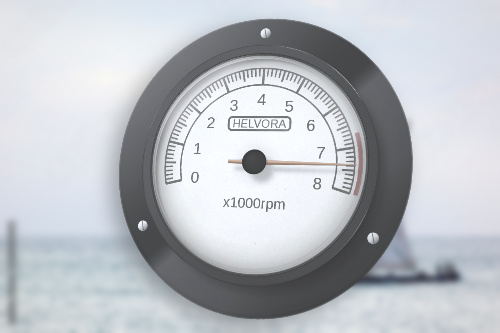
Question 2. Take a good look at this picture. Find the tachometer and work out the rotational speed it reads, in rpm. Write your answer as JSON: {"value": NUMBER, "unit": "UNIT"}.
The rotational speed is {"value": 7400, "unit": "rpm"}
